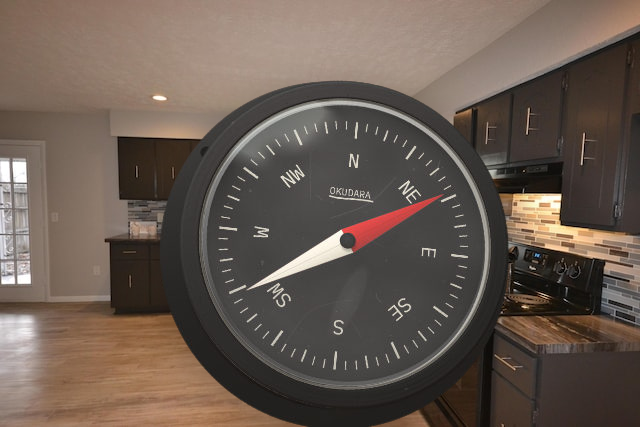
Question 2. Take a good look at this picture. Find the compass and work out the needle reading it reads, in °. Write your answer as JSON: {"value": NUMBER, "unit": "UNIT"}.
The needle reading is {"value": 57.5, "unit": "°"}
